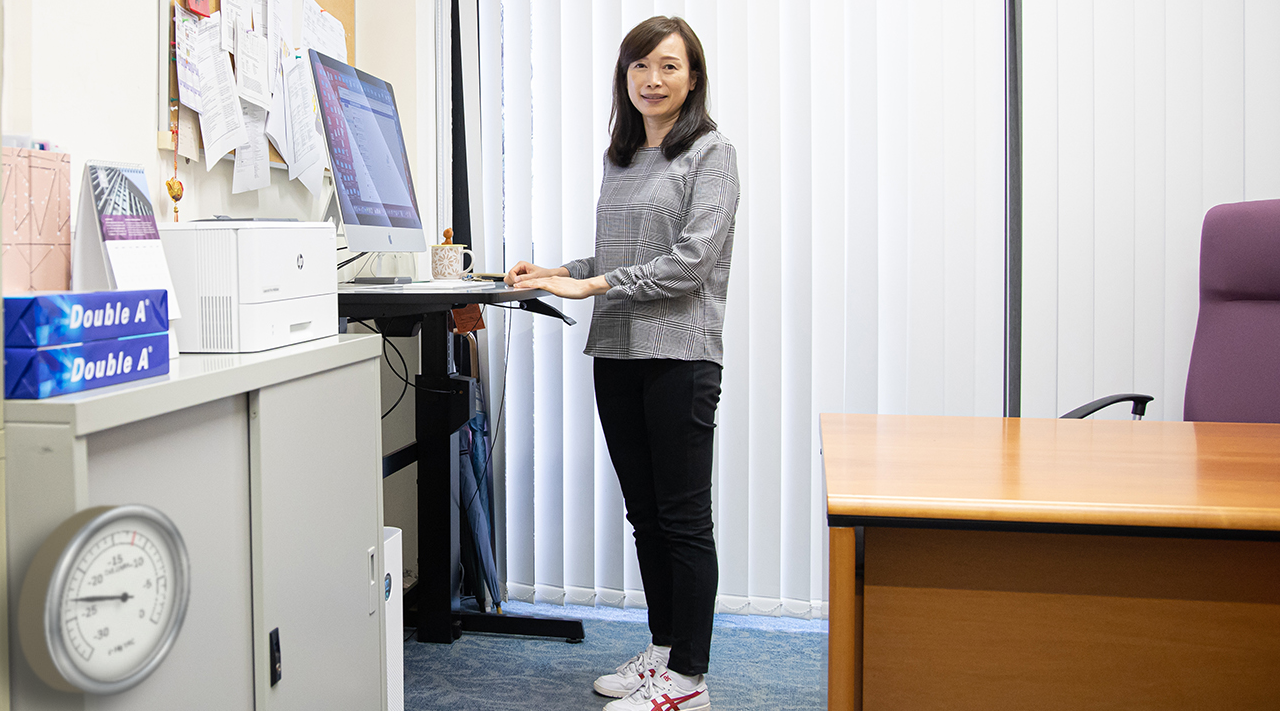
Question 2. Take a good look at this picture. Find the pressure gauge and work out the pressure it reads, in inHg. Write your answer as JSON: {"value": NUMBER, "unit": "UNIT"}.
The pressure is {"value": -23, "unit": "inHg"}
